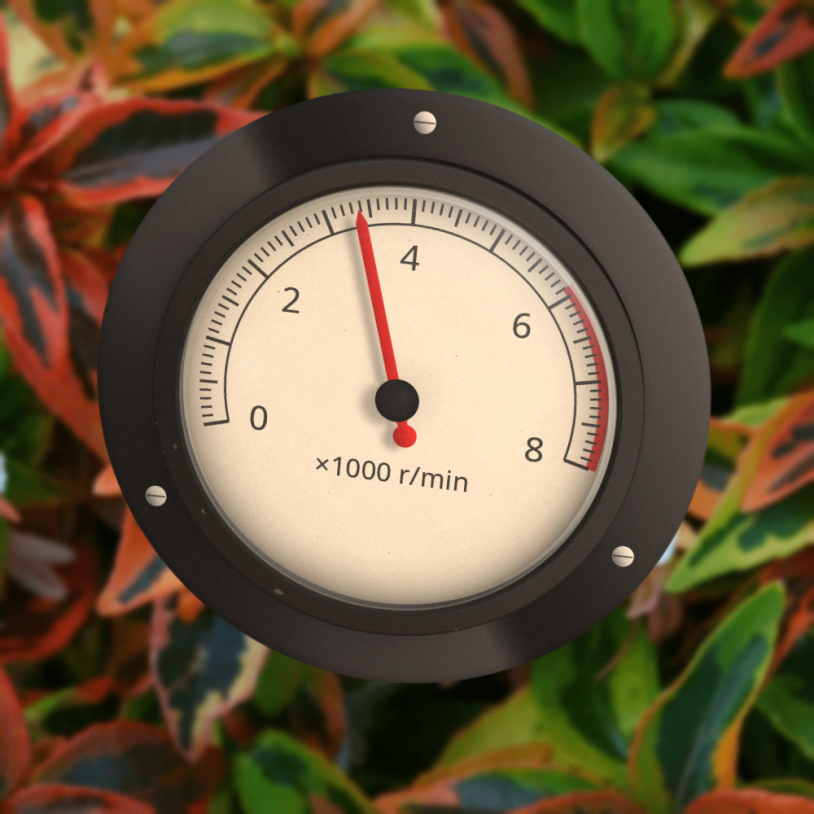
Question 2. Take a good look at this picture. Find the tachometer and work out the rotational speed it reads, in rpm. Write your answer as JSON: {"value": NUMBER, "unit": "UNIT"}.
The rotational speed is {"value": 3400, "unit": "rpm"}
